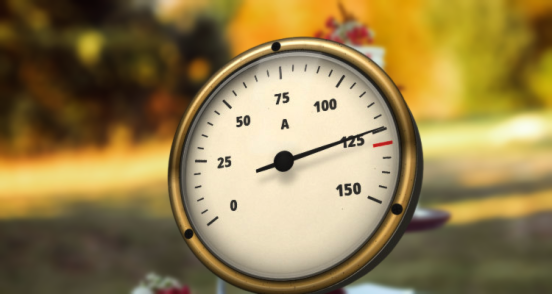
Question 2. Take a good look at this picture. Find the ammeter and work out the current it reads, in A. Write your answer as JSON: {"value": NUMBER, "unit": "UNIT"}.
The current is {"value": 125, "unit": "A"}
